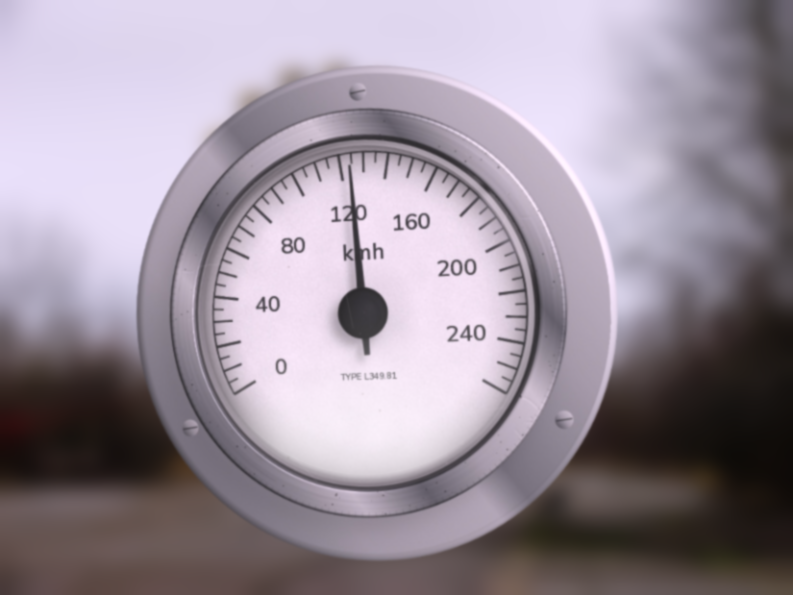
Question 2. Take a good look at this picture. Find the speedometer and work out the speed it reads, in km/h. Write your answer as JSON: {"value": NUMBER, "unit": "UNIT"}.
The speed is {"value": 125, "unit": "km/h"}
